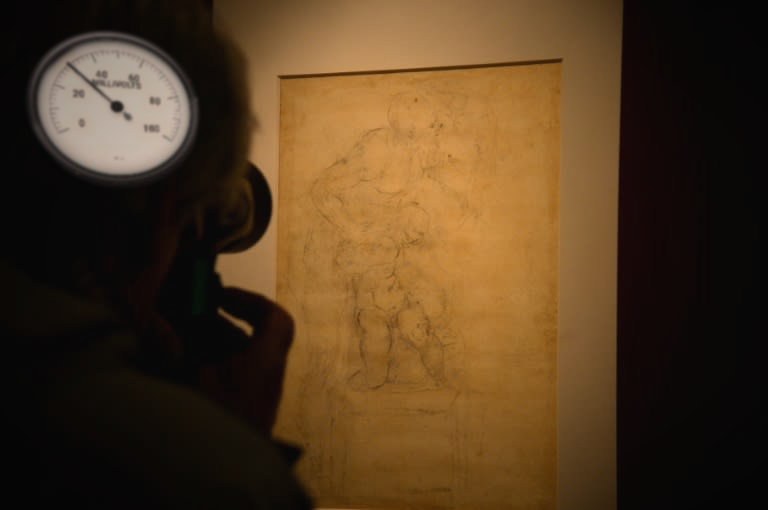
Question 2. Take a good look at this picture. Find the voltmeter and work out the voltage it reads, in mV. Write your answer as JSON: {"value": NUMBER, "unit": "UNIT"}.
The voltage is {"value": 30, "unit": "mV"}
